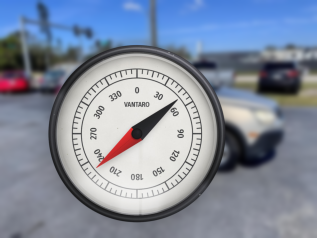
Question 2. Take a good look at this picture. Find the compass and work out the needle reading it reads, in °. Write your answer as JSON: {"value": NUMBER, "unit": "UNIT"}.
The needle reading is {"value": 230, "unit": "°"}
